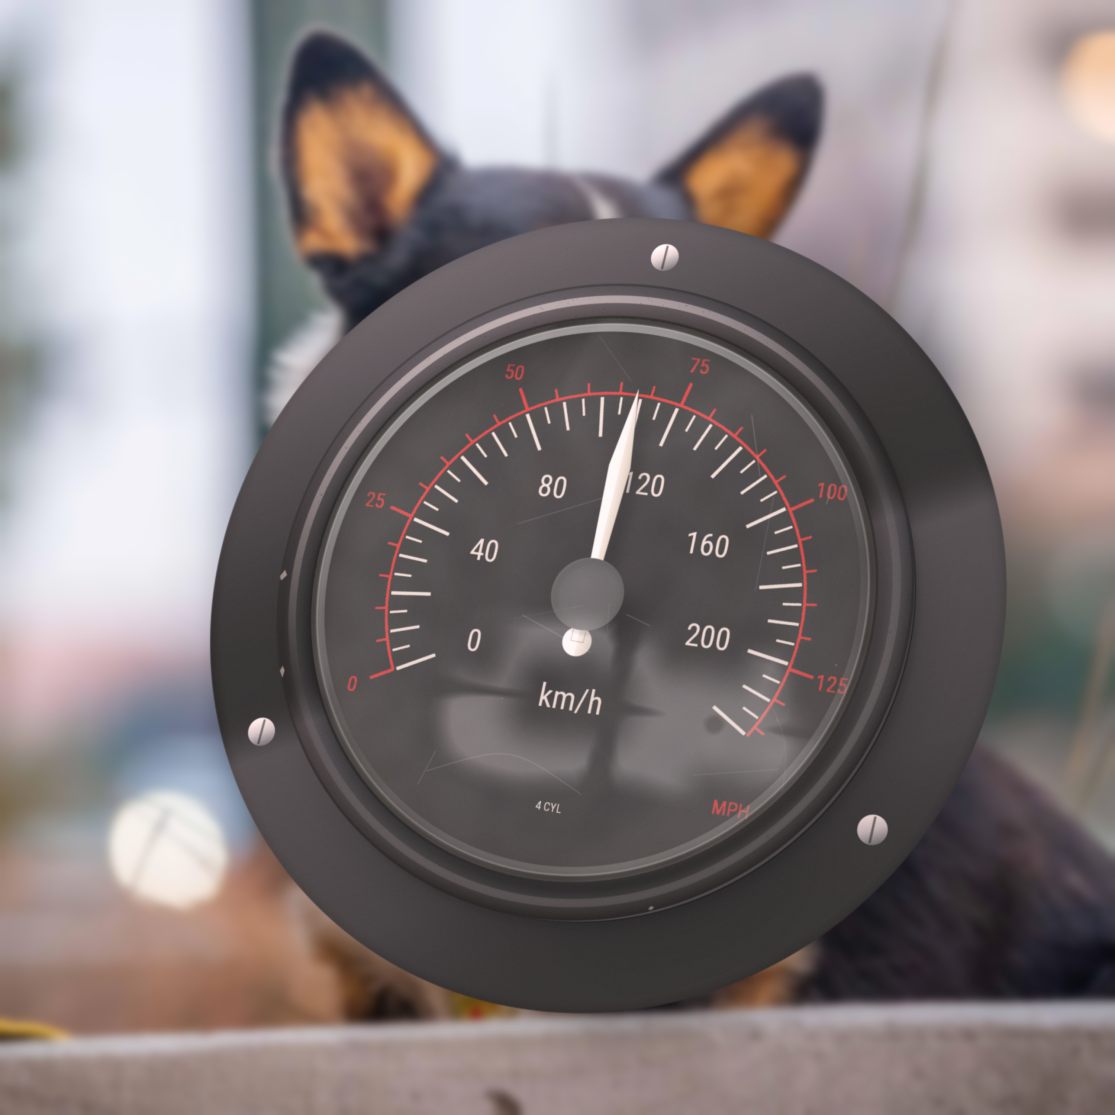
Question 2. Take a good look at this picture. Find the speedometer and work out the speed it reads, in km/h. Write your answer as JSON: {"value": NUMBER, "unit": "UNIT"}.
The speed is {"value": 110, "unit": "km/h"}
